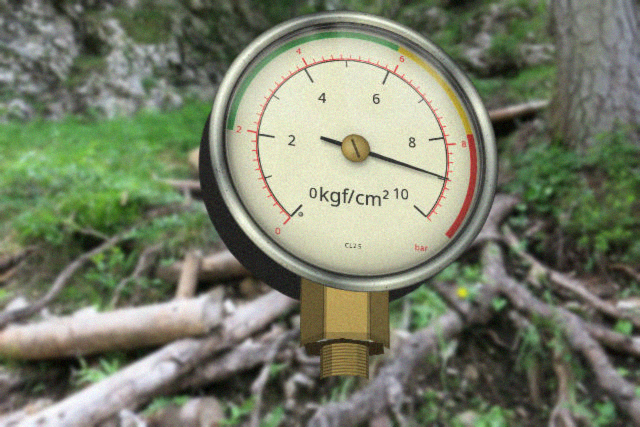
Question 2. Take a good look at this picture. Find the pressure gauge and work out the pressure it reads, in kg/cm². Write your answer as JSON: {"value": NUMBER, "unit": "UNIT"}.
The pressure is {"value": 9, "unit": "kg/cm²"}
